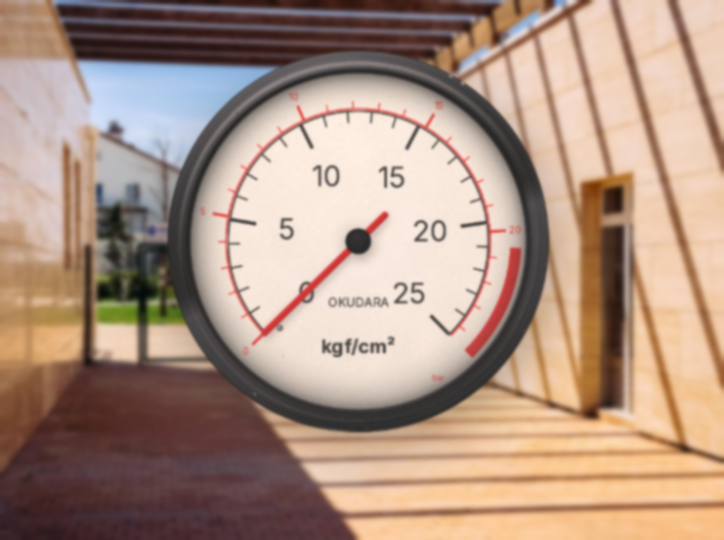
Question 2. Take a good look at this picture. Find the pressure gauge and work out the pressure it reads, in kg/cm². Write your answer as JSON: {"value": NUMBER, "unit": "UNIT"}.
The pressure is {"value": 0, "unit": "kg/cm²"}
